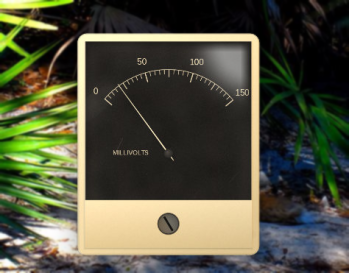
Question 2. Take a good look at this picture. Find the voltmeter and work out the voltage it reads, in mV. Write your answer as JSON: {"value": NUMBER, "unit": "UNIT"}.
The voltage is {"value": 20, "unit": "mV"}
